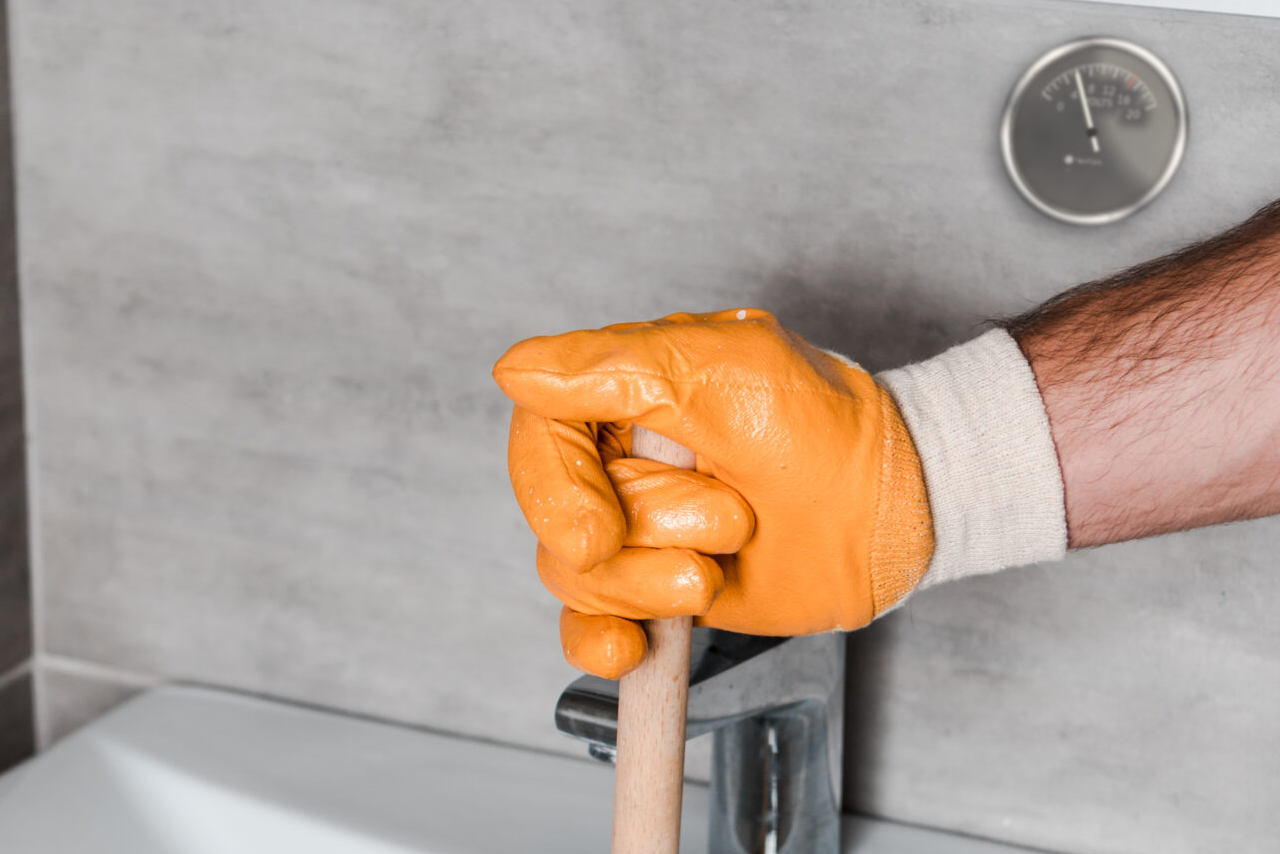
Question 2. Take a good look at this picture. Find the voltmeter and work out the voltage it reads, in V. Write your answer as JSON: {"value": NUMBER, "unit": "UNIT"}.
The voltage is {"value": 6, "unit": "V"}
